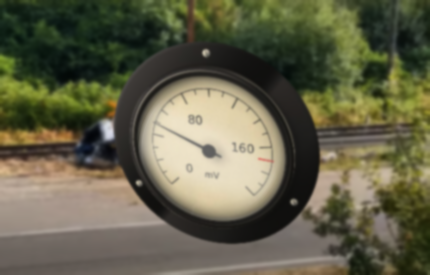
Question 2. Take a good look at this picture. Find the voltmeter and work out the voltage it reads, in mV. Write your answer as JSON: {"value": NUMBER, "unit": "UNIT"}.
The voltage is {"value": 50, "unit": "mV"}
